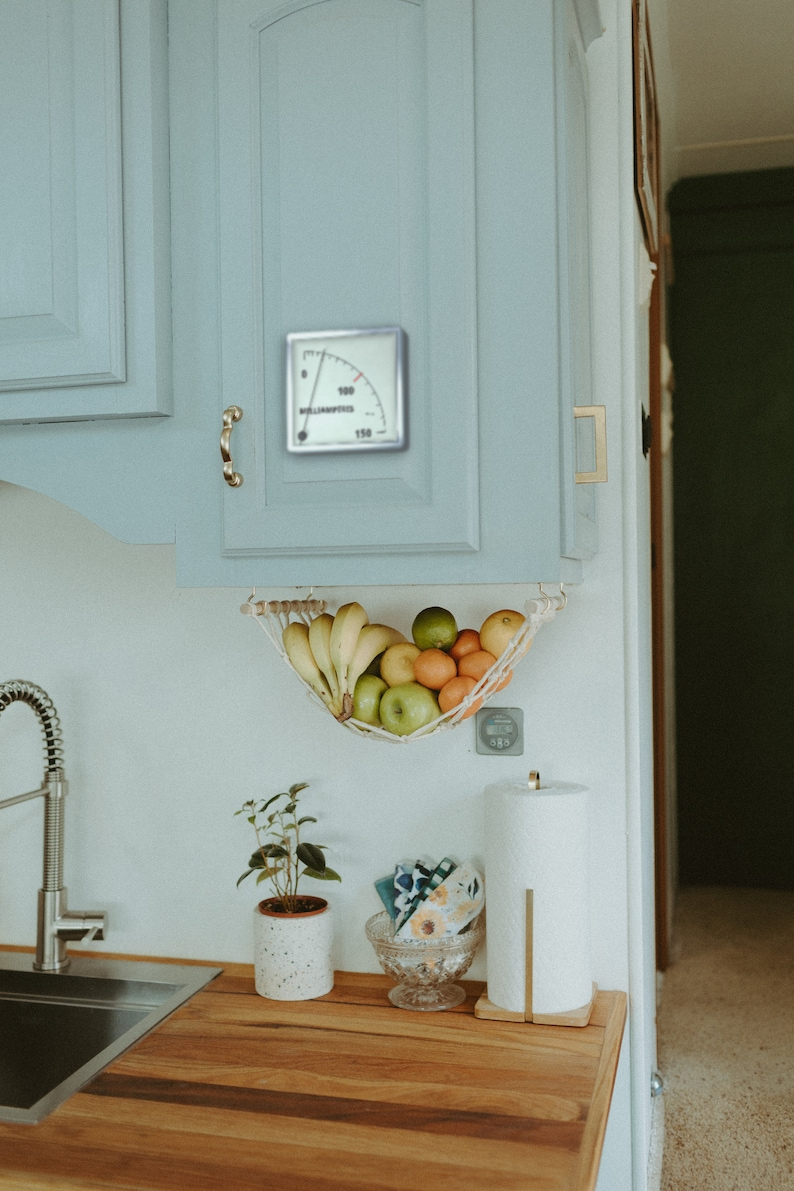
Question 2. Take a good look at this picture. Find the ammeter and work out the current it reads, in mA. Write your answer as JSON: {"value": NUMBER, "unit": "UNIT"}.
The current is {"value": 50, "unit": "mA"}
